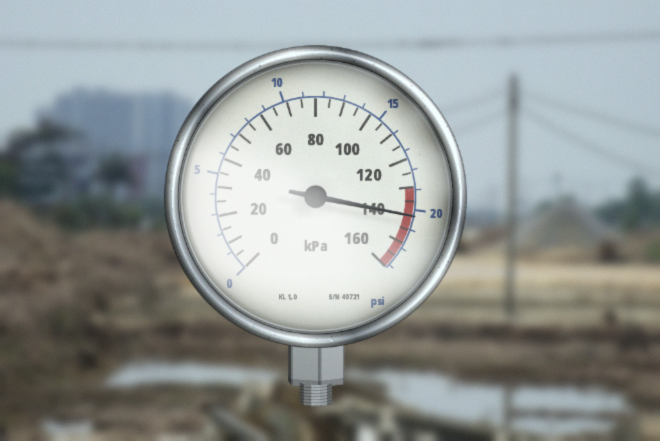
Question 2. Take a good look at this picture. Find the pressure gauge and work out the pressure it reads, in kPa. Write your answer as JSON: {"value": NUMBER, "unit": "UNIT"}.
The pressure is {"value": 140, "unit": "kPa"}
